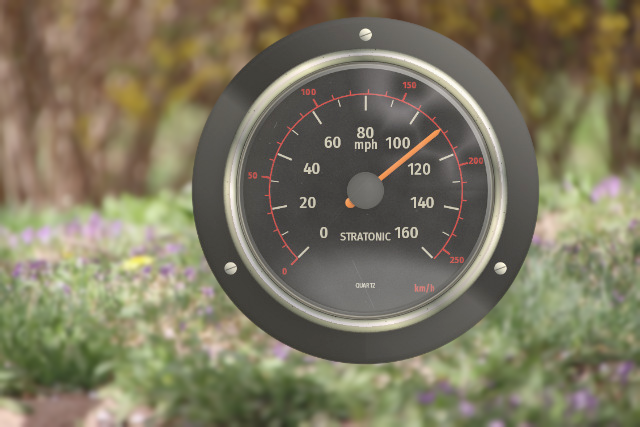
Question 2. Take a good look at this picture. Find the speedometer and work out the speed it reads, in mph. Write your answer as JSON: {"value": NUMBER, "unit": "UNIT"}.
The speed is {"value": 110, "unit": "mph"}
